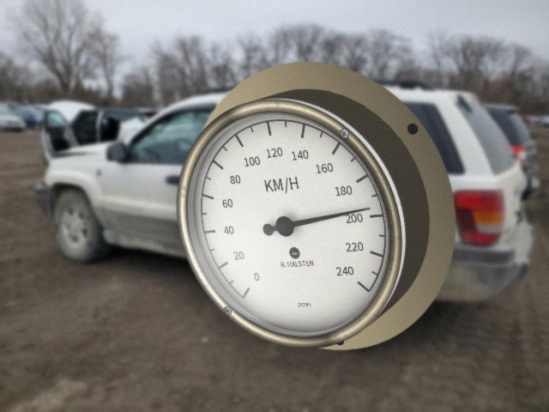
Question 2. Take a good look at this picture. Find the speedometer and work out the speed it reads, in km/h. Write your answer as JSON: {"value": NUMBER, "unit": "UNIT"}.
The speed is {"value": 195, "unit": "km/h"}
